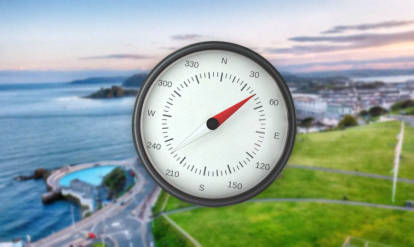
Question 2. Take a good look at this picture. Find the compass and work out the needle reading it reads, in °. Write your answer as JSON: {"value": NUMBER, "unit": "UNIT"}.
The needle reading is {"value": 45, "unit": "°"}
